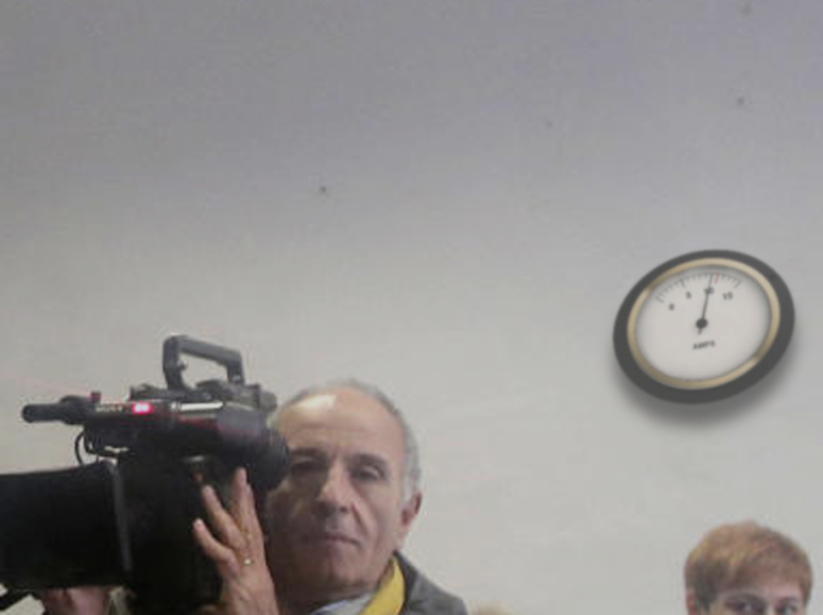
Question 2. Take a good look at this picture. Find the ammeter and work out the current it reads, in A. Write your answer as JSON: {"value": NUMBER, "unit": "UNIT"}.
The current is {"value": 10, "unit": "A"}
